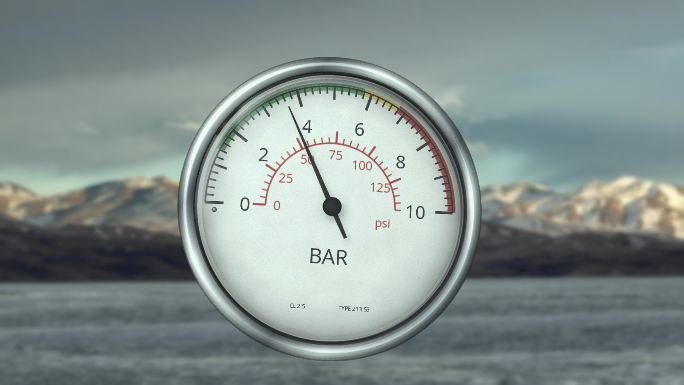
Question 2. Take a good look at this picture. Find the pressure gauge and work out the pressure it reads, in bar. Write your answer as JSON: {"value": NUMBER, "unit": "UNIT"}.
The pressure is {"value": 3.6, "unit": "bar"}
